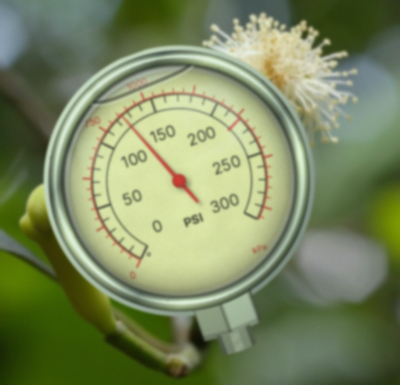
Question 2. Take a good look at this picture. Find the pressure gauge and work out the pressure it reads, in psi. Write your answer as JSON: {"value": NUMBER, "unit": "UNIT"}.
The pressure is {"value": 125, "unit": "psi"}
